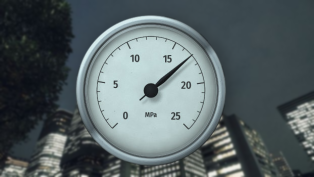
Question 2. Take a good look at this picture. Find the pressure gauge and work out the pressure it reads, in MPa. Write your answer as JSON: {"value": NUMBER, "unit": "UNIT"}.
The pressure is {"value": 17, "unit": "MPa"}
